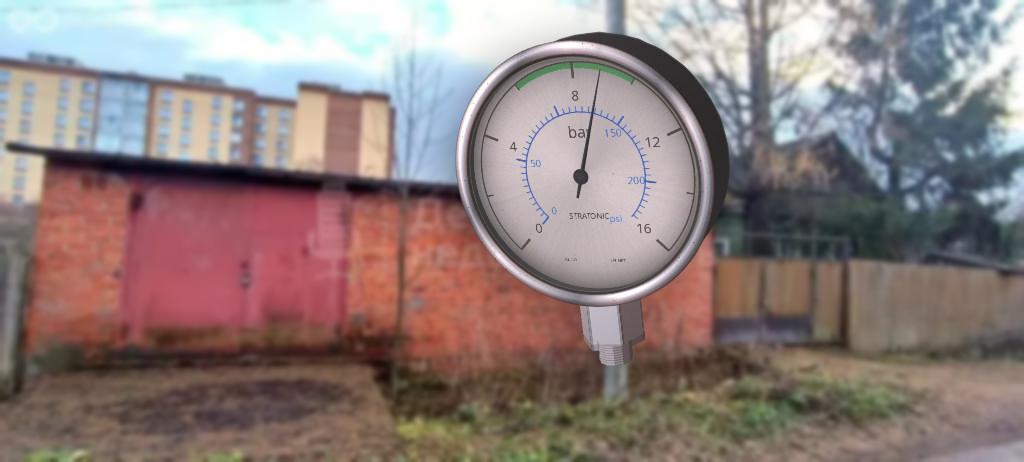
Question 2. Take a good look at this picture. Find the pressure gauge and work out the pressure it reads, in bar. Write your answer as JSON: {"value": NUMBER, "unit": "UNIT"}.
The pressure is {"value": 9, "unit": "bar"}
